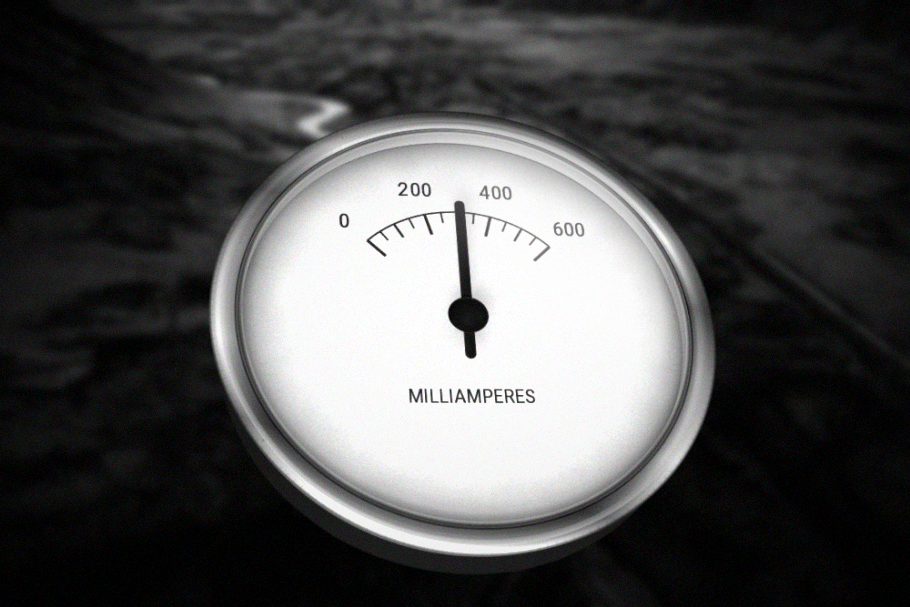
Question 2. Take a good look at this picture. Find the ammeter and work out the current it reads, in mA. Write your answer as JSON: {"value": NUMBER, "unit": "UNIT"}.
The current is {"value": 300, "unit": "mA"}
